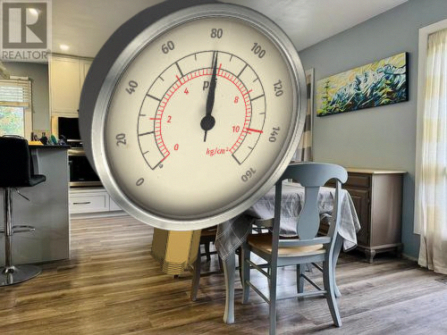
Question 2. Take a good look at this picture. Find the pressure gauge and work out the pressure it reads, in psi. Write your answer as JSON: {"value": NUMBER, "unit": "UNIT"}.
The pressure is {"value": 80, "unit": "psi"}
